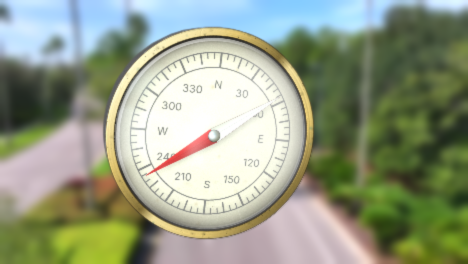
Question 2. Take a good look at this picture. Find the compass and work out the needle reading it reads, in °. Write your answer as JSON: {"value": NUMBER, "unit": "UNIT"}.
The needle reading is {"value": 235, "unit": "°"}
